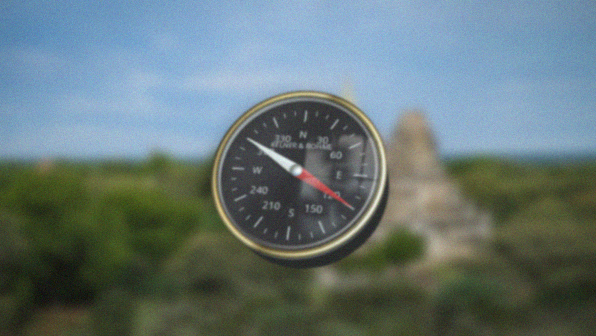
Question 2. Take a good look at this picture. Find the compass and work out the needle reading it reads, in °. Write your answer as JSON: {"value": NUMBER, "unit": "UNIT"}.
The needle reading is {"value": 120, "unit": "°"}
